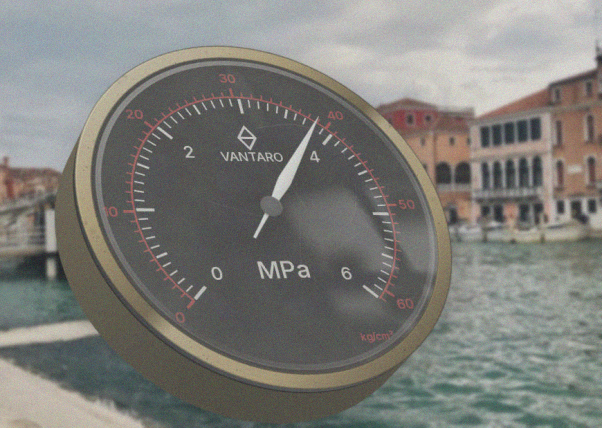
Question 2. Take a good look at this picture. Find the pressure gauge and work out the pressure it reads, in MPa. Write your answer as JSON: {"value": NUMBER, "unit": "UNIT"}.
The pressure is {"value": 3.8, "unit": "MPa"}
